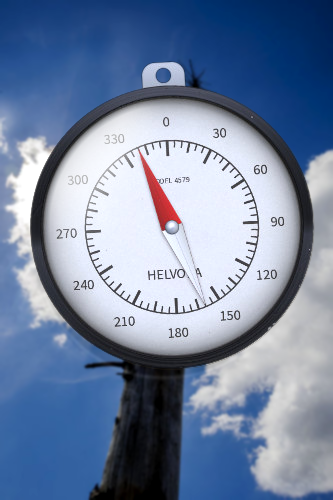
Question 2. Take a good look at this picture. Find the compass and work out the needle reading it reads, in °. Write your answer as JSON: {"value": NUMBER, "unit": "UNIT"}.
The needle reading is {"value": 340, "unit": "°"}
